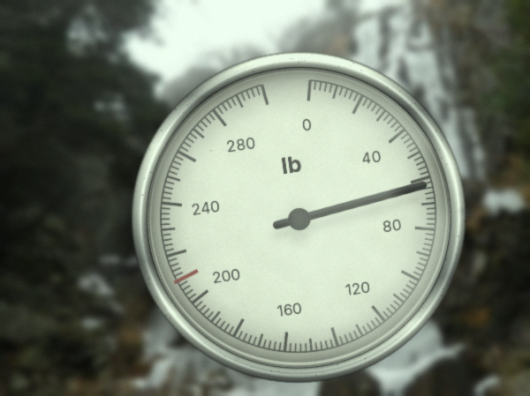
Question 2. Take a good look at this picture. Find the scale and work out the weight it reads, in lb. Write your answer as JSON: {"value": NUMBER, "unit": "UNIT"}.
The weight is {"value": 62, "unit": "lb"}
